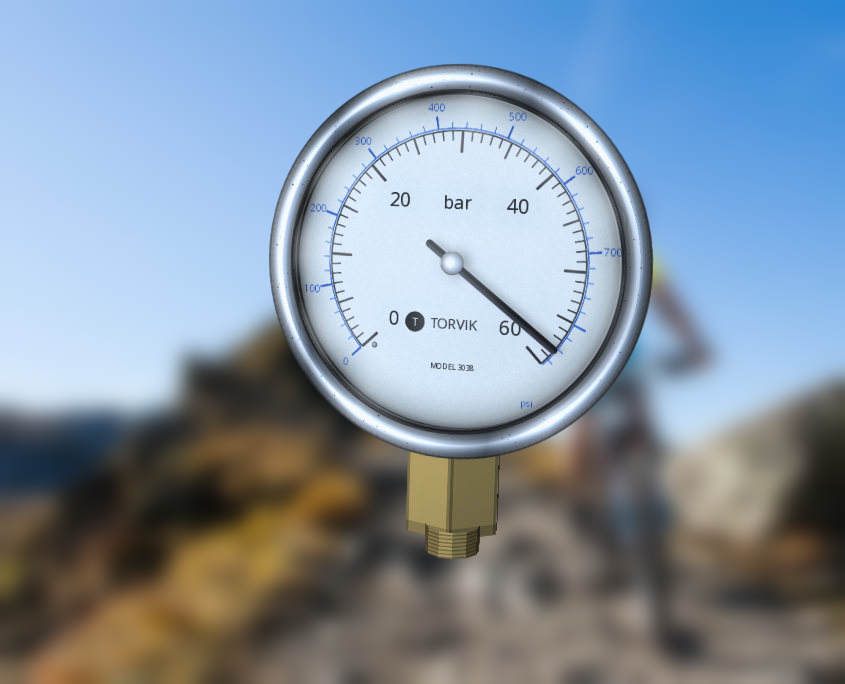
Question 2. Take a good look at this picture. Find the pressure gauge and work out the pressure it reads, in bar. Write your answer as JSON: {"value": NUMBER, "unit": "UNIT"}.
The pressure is {"value": 58, "unit": "bar"}
